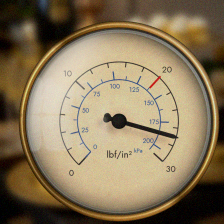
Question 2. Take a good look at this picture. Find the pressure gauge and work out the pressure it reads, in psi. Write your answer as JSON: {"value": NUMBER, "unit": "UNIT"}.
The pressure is {"value": 27, "unit": "psi"}
